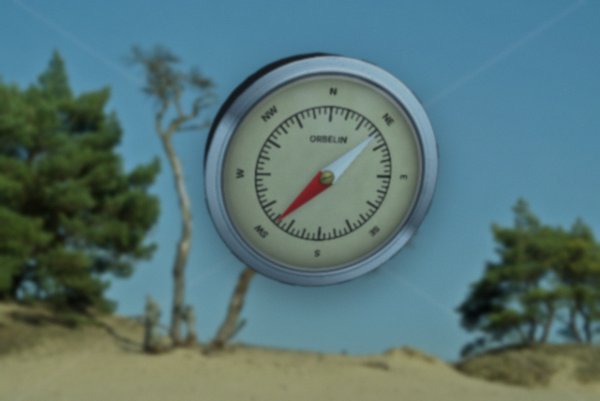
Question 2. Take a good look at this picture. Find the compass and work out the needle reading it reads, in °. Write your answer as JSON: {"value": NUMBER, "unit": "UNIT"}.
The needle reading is {"value": 225, "unit": "°"}
